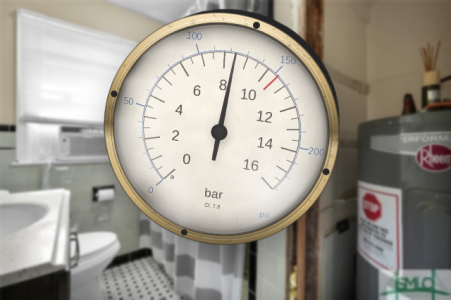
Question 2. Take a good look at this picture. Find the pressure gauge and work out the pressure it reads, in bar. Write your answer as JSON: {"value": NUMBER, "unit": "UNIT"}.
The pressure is {"value": 8.5, "unit": "bar"}
